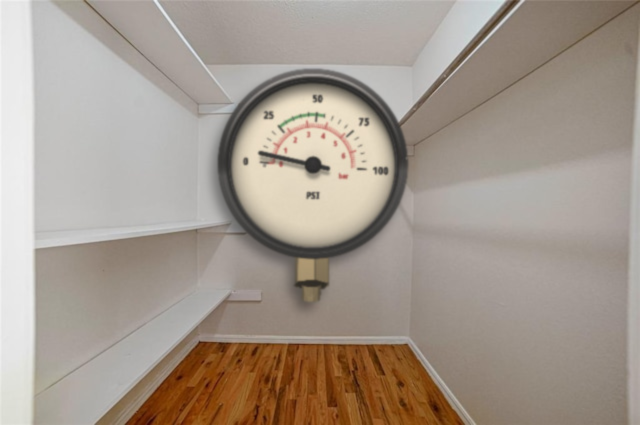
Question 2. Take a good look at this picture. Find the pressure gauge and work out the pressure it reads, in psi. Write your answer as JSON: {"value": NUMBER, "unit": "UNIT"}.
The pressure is {"value": 5, "unit": "psi"}
